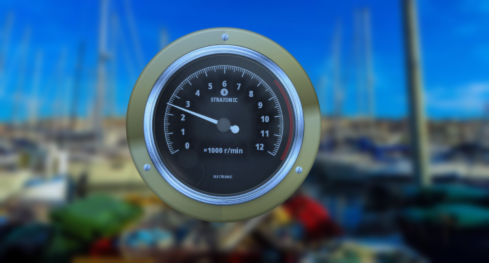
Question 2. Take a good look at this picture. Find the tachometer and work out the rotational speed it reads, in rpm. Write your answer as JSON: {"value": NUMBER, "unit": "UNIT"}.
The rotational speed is {"value": 2500, "unit": "rpm"}
